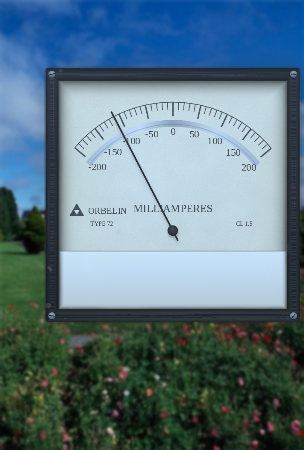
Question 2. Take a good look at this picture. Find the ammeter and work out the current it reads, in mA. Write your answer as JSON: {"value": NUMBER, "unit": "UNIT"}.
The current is {"value": -110, "unit": "mA"}
